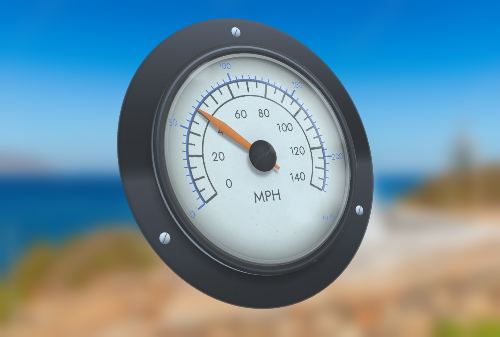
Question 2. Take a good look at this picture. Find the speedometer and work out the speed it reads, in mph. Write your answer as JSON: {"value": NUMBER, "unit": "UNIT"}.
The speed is {"value": 40, "unit": "mph"}
